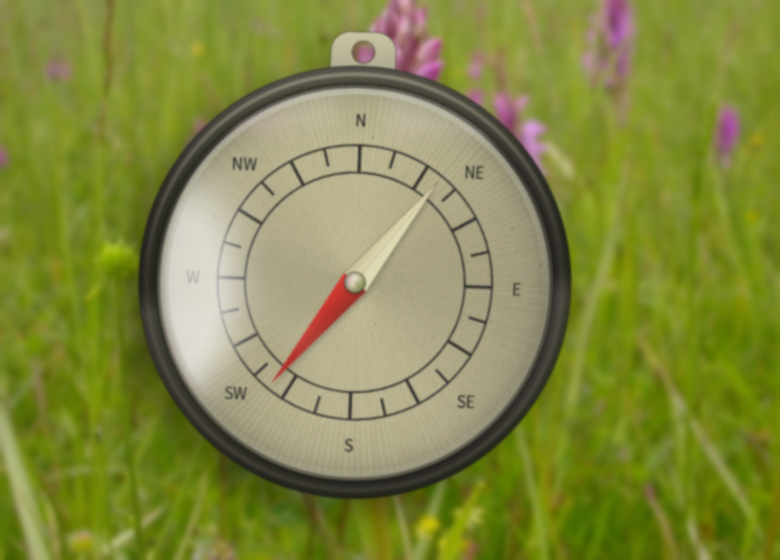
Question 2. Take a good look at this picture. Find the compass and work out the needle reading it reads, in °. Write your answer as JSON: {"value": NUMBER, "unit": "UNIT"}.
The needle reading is {"value": 217.5, "unit": "°"}
